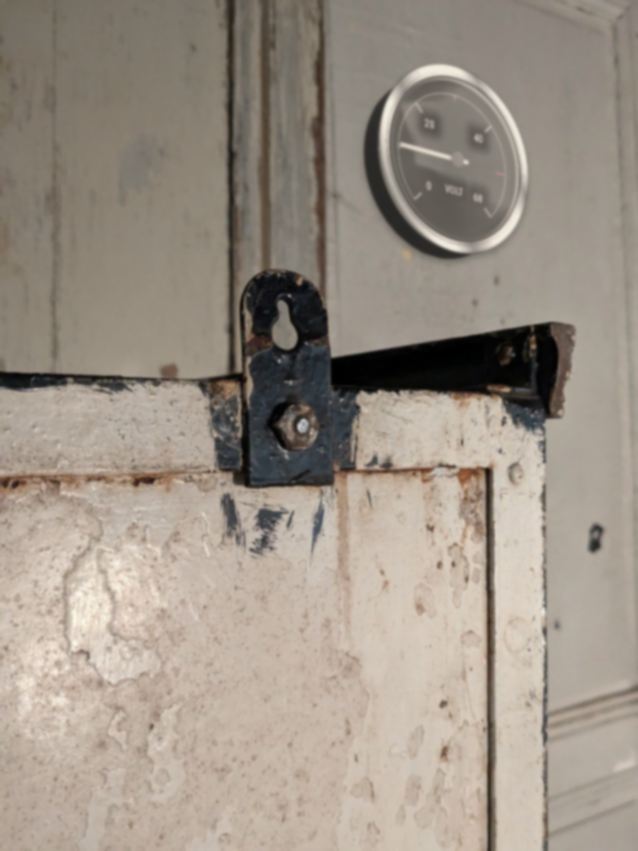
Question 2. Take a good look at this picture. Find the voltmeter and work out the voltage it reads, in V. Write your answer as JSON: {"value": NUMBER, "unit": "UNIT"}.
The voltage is {"value": 10, "unit": "V"}
